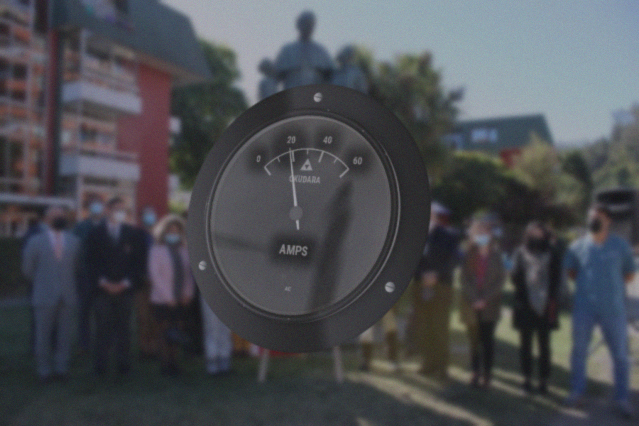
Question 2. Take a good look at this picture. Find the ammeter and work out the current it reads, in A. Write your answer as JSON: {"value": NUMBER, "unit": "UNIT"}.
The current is {"value": 20, "unit": "A"}
